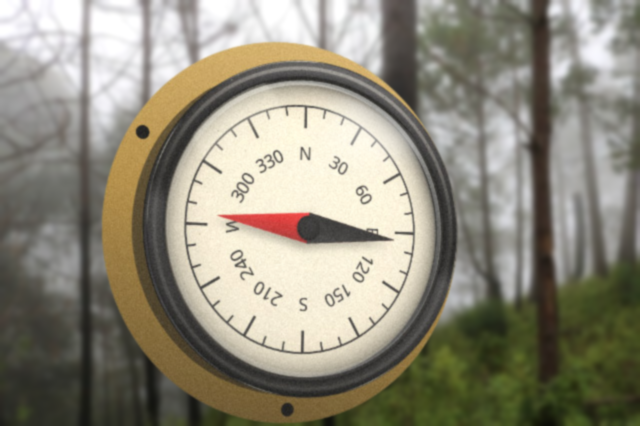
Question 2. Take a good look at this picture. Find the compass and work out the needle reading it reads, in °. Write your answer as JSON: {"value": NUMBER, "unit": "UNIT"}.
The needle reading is {"value": 275, "unit": "°"}
